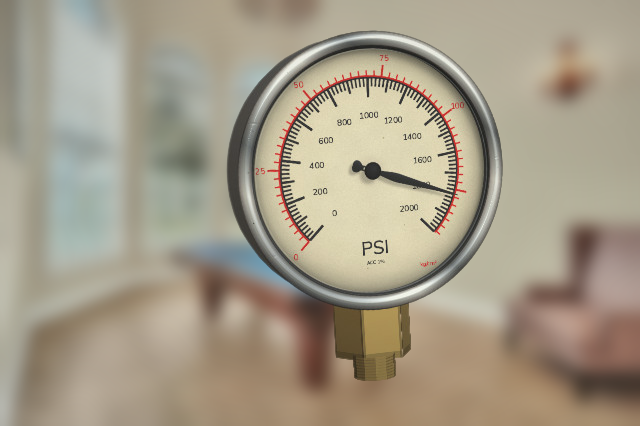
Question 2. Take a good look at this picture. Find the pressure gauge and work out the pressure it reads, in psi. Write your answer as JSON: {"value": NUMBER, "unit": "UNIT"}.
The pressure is {"value": 1800, "unit": "psi"}
